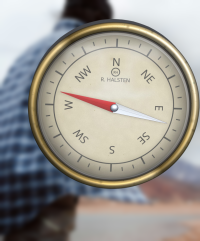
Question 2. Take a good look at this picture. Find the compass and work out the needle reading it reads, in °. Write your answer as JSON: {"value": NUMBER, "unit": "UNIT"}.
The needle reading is {"value": 285, "unit": "°"}
